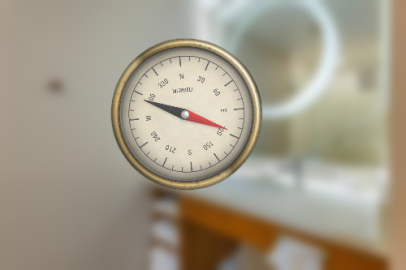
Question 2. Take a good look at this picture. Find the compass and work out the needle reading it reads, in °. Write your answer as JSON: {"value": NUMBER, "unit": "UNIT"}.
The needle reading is {"value": 115, "unit": "°"}
